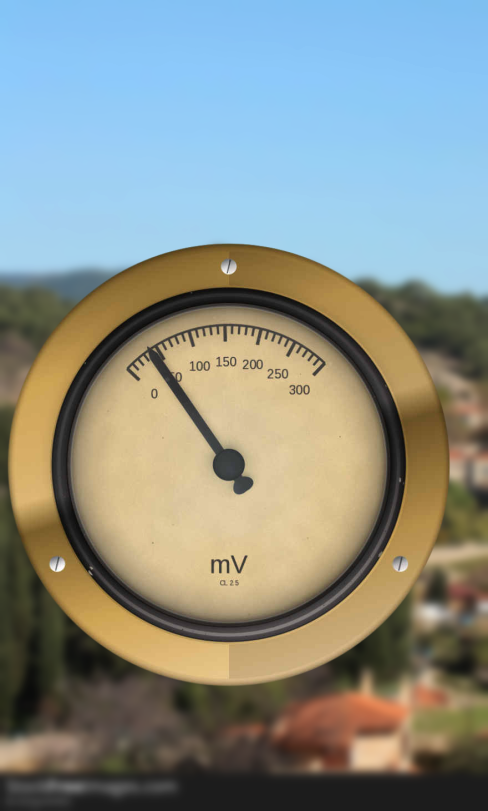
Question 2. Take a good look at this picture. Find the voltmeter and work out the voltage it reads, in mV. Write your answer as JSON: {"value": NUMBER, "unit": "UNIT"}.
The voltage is {"value": 40, "unit": "mV"}
